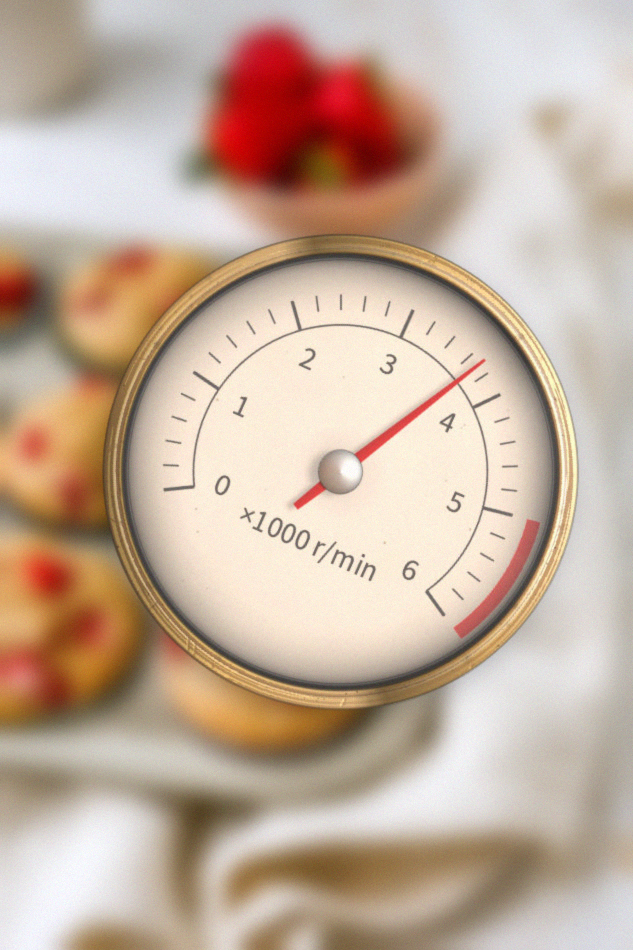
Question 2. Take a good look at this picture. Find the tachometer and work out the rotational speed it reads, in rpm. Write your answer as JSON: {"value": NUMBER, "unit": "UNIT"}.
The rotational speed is {"value": 3700, "unit": "rpm"}
